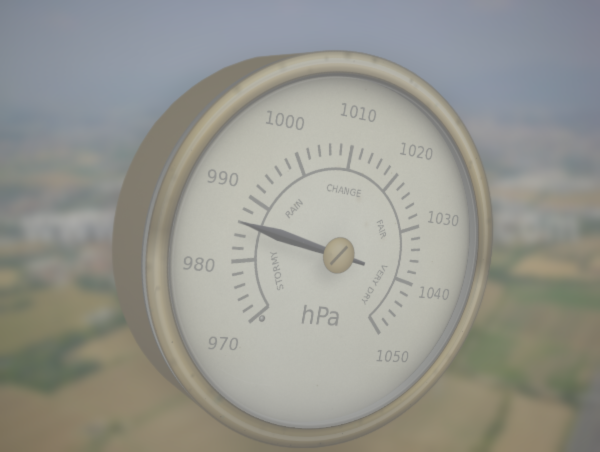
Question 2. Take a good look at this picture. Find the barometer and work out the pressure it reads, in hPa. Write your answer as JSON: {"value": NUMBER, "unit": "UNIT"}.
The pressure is {"value": 986, "unit": "hPa"}
